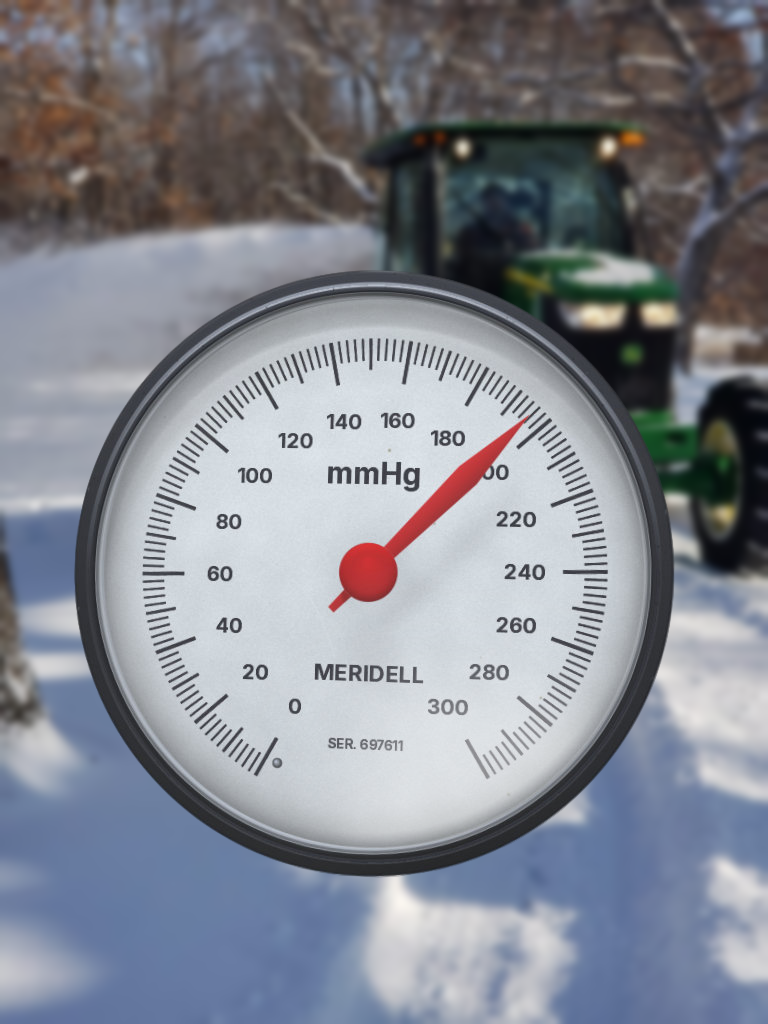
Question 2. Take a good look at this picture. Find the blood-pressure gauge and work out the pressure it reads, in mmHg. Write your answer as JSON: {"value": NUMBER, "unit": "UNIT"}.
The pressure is {"value": 196, "unit": "mmHg"}
